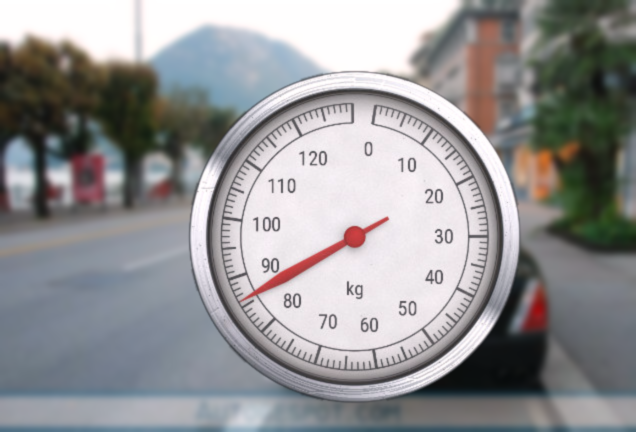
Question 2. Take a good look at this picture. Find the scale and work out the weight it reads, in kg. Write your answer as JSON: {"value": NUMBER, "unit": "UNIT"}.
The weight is {"value": 86, "unit": "kg"}
